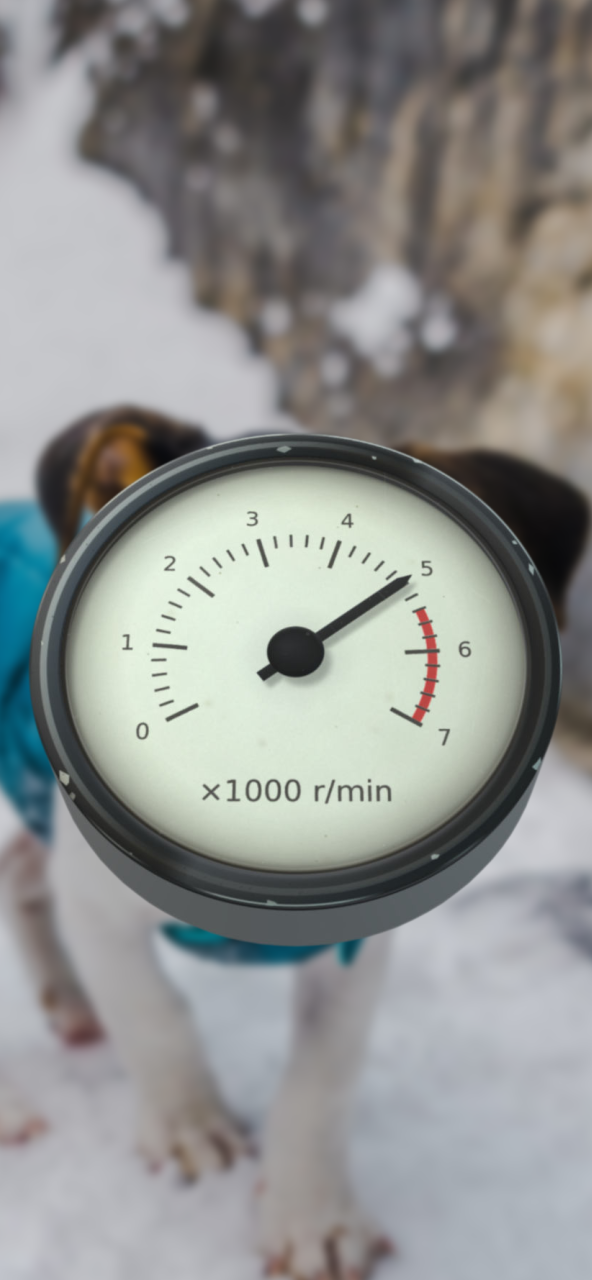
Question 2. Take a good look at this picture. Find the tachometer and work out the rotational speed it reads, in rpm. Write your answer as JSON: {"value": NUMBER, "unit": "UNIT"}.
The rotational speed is {"value": 5000, "unit": "rpm"}
